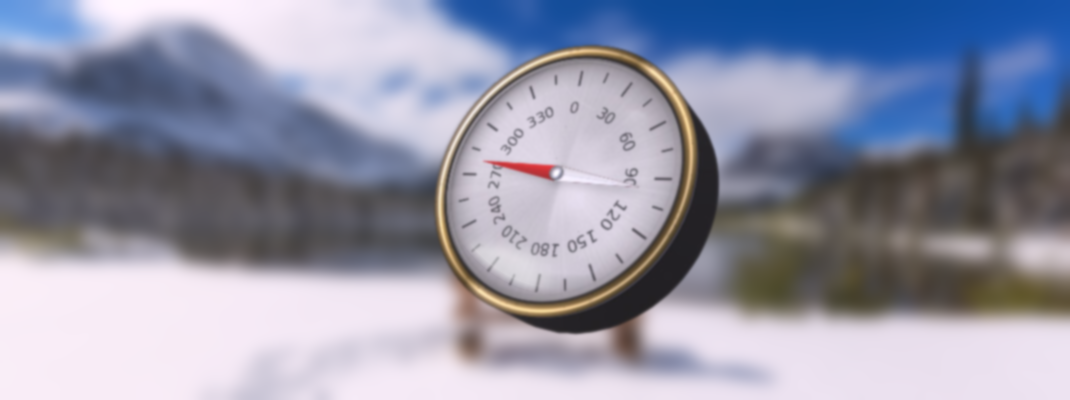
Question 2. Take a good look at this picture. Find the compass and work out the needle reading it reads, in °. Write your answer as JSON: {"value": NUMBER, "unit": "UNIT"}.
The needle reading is {"value": 277.5, "unit": "°"}
